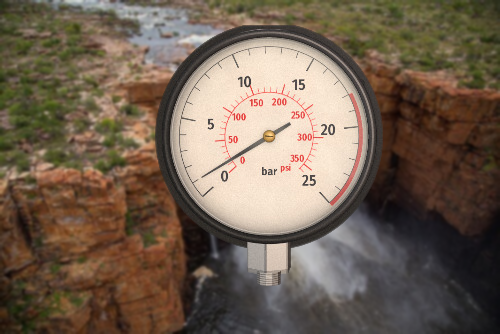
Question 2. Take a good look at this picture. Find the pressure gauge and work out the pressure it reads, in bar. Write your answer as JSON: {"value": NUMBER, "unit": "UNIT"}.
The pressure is {"value": 1, "unit": "bar"}
